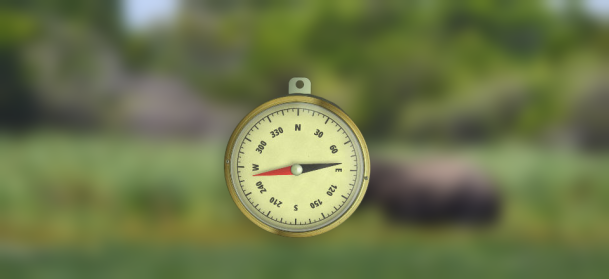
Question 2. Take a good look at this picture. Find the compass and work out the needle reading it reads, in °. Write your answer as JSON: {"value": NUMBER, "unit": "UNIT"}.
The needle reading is {"value": 260, "unit": "°"}
